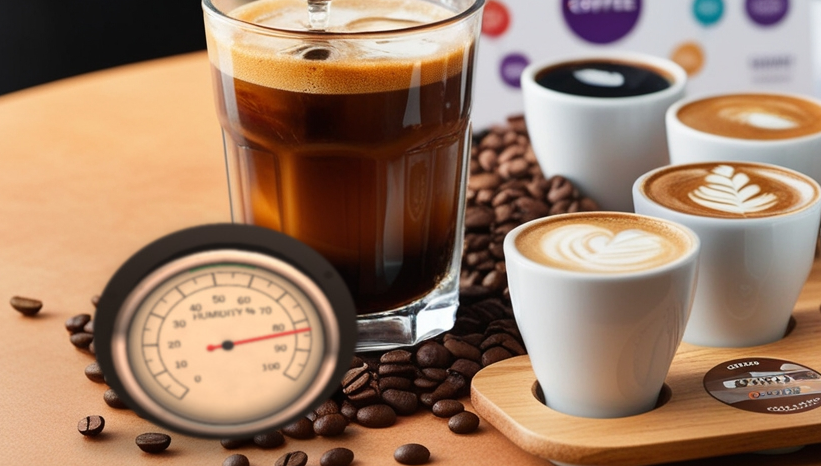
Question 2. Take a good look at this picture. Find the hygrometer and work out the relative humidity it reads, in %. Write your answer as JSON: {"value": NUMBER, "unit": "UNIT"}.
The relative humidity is {"value": 82.5, "unit": "%"}
